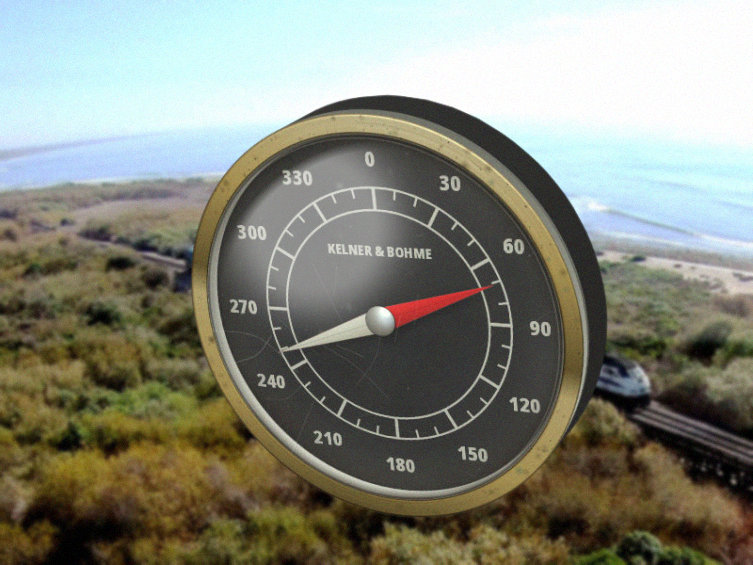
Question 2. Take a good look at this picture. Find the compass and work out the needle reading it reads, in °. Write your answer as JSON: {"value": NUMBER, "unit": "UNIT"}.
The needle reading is {"value": 70, "unit": "°"}
